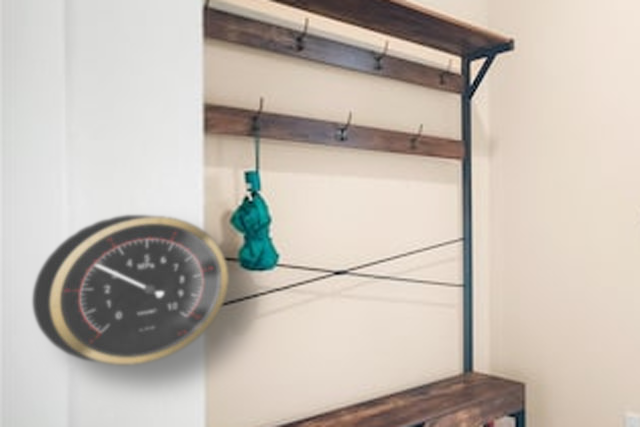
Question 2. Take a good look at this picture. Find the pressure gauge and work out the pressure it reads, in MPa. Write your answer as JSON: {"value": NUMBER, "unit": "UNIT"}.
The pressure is {"value": 3, "unit": "MPa"}
